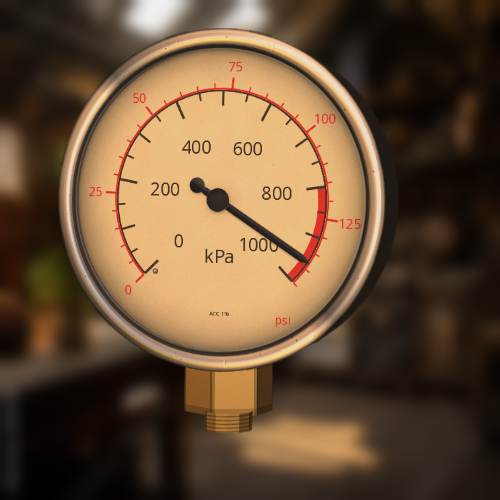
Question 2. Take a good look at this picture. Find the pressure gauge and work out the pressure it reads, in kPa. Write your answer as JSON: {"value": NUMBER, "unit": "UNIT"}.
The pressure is {"value": 950, "unit": "kPa"}
